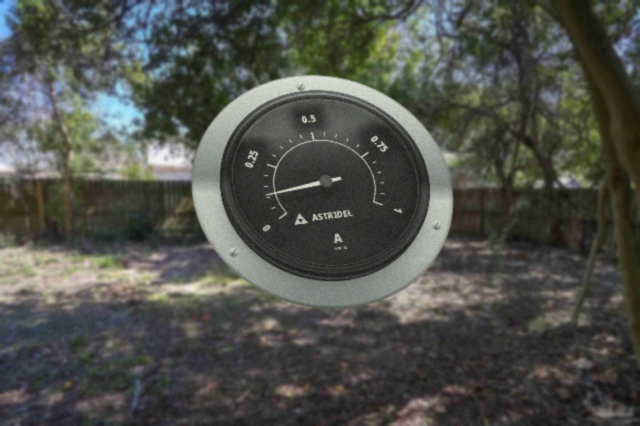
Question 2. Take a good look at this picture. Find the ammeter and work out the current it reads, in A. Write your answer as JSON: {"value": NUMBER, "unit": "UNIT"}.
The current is {"value": 0.1, "unit": "A"}
